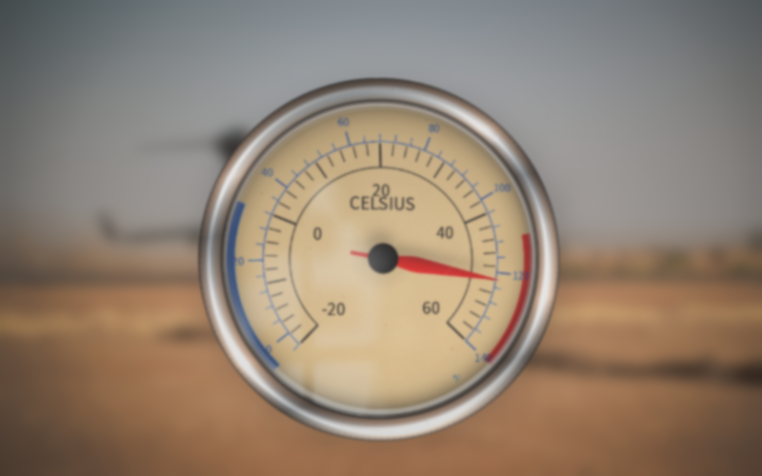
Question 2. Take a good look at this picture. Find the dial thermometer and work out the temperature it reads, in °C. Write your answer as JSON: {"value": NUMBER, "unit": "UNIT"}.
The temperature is {"value": 50, "unit": "°C"}
